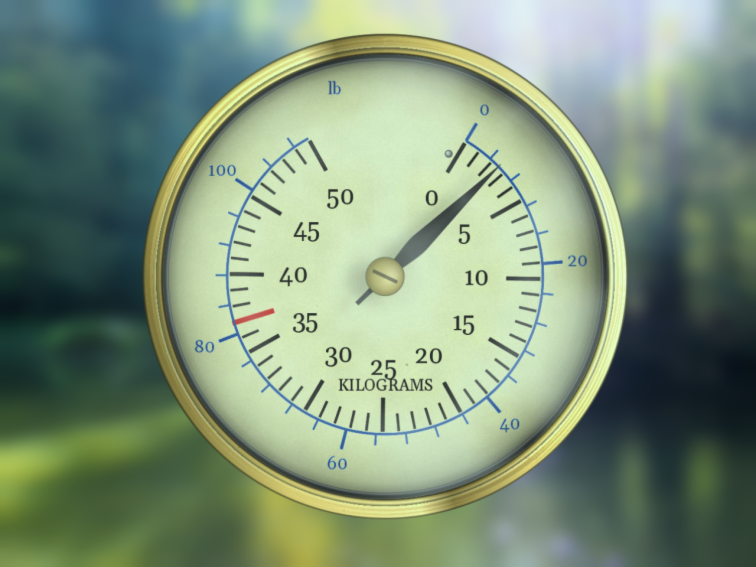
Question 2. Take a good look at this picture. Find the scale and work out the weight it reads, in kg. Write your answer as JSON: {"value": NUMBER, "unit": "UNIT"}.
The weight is {"value": 2.5, "unit": "kg"}
